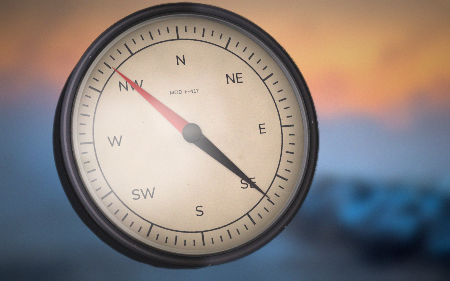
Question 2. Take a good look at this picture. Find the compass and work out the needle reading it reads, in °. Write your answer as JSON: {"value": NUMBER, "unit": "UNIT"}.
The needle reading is {"value": 315, "unit": "°"}
